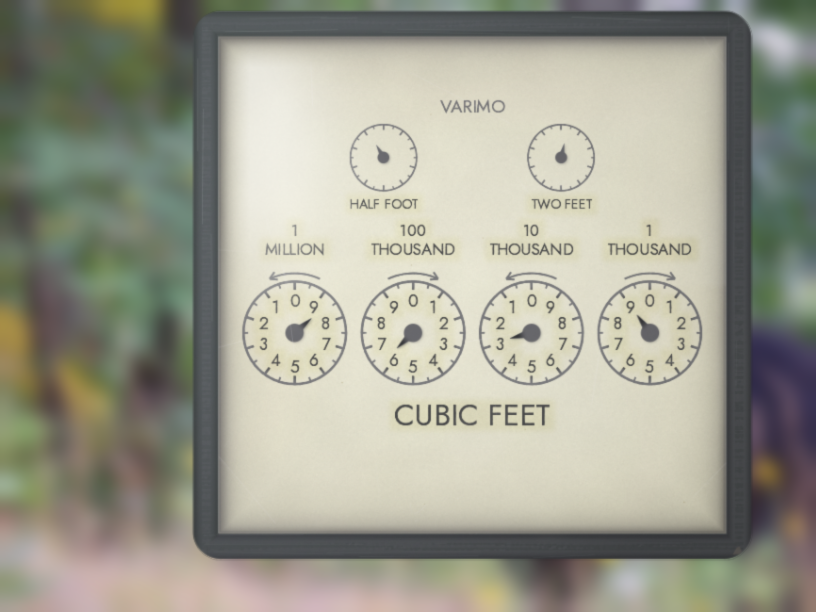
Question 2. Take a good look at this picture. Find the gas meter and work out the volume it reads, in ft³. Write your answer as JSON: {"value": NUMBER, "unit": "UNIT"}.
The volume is {"value": 862900, "unit": "ft³"}
